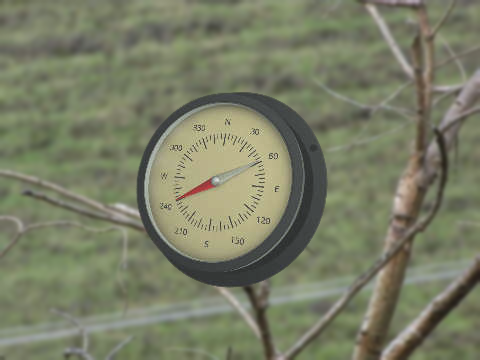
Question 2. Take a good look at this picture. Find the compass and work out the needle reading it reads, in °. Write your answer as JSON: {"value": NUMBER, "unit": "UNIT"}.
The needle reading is {"value": 240, "unit": "°"}
